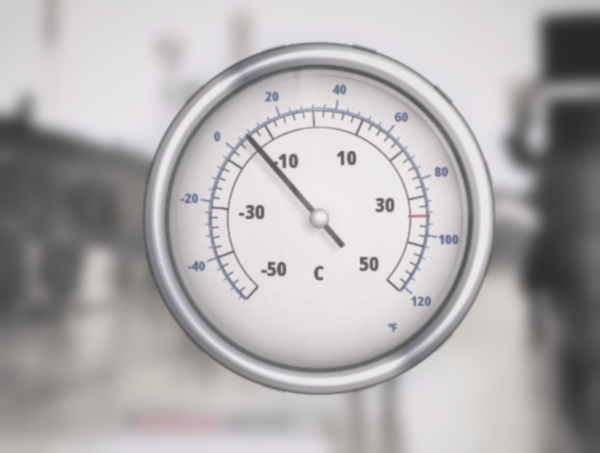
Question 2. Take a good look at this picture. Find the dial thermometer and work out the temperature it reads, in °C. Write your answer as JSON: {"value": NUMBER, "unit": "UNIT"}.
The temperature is {"value": -14, "unit": "°C"}
